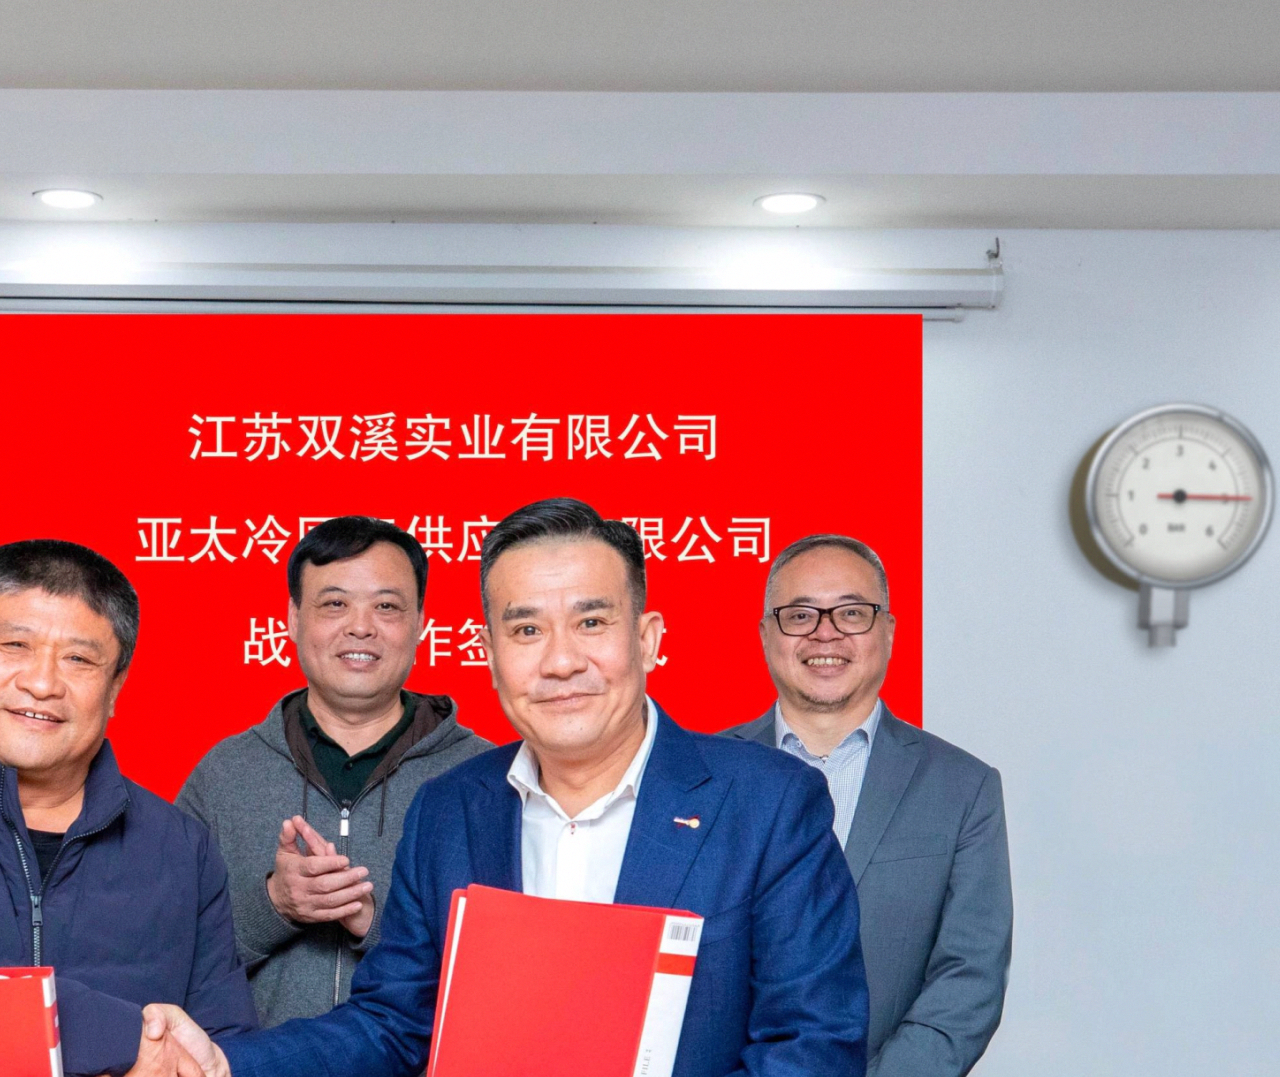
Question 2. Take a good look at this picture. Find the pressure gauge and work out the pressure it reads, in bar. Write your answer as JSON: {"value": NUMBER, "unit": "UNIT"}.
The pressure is {"value": 5, "unit": "bar"}
